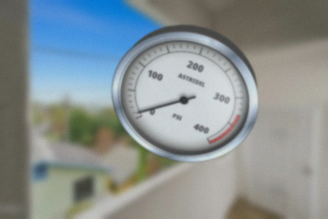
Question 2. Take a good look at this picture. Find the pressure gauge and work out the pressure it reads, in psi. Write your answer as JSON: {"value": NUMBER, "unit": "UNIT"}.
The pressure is {"value": 10, "unit": "psi"}
